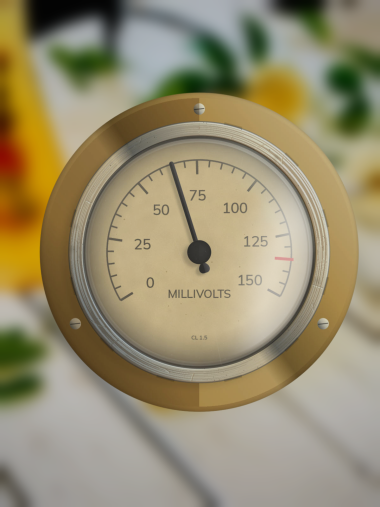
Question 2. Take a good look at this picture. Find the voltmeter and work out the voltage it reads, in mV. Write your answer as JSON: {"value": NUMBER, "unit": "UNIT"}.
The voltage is {"value": 65, "unit": "mV"}
